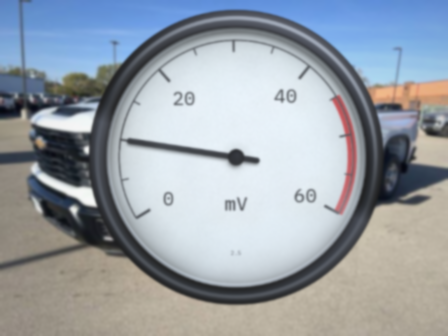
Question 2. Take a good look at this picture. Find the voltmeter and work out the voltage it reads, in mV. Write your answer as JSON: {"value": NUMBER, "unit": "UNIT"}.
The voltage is {"value": 10, "unit": "mV"}
